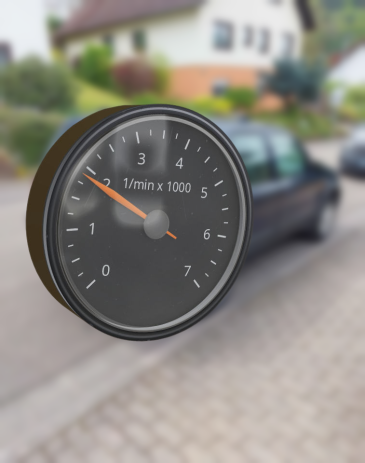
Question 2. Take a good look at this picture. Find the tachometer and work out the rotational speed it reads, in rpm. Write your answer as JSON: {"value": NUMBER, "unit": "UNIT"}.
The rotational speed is {"value": 1875, "unit": "rpm"}
